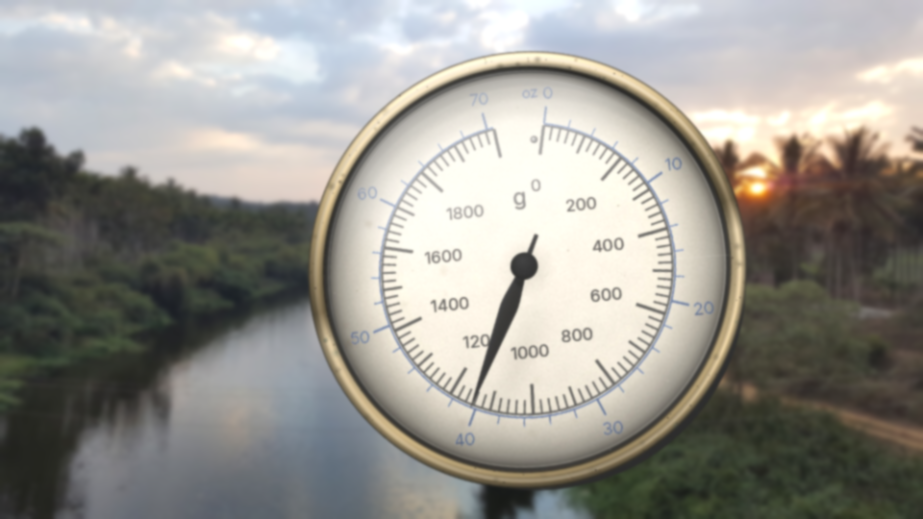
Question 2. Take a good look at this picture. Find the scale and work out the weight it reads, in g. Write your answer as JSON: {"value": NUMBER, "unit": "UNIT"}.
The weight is {"value": 1140, "unit": "g"}
